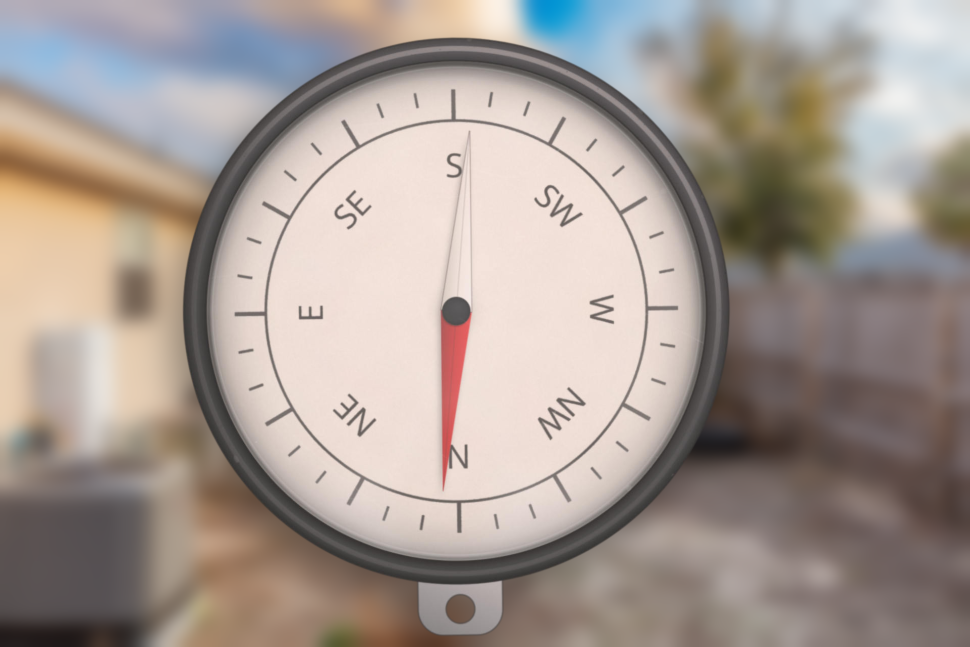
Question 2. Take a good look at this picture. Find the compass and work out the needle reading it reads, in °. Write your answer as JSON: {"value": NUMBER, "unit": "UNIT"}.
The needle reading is {"value": 5, "unit": "°"}
